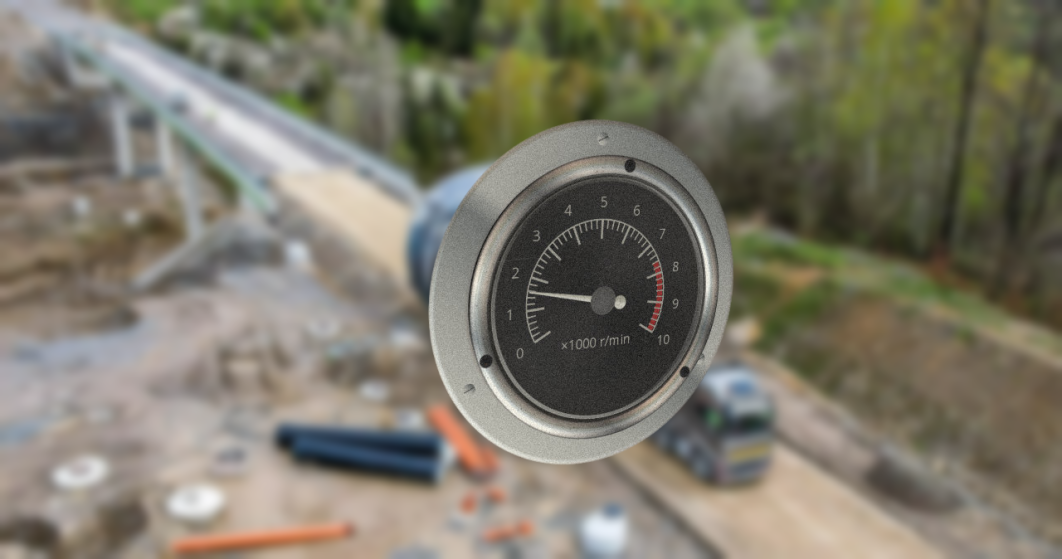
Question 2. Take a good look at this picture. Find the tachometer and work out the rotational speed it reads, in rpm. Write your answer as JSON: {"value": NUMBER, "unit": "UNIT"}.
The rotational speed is {"value": 1600, "unit": "rpm"}
